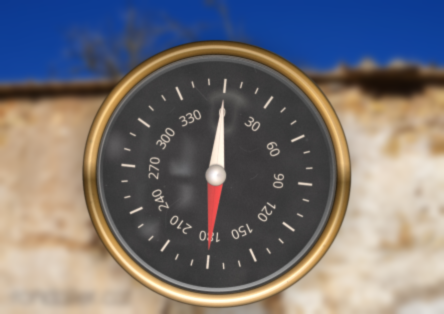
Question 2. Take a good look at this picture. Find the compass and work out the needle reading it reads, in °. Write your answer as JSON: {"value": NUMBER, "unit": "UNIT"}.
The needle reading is {"value": 180, "unit": "°"}
